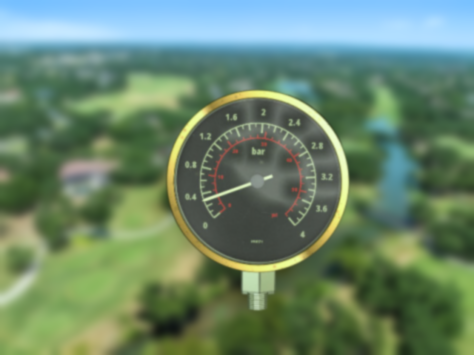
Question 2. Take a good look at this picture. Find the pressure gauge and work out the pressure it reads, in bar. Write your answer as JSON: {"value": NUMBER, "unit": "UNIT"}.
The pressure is {"value": 0.3, "unit": "bar"}
